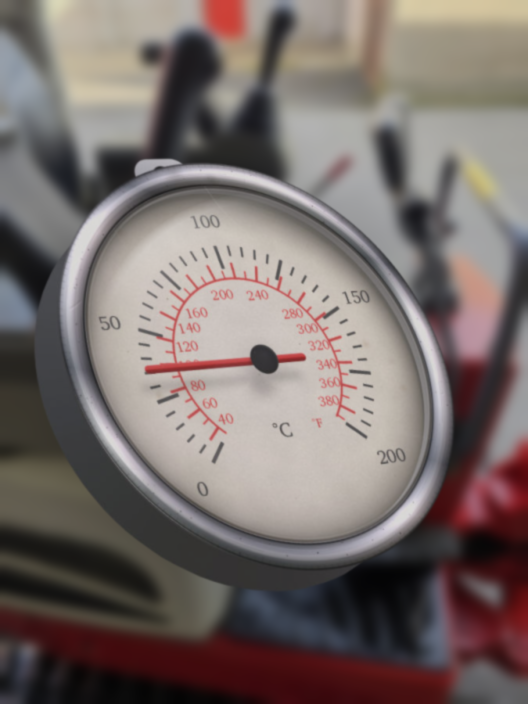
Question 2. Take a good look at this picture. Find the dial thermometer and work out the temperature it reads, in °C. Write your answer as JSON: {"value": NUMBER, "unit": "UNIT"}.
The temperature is {"value": 35, "unit": "°C"}
